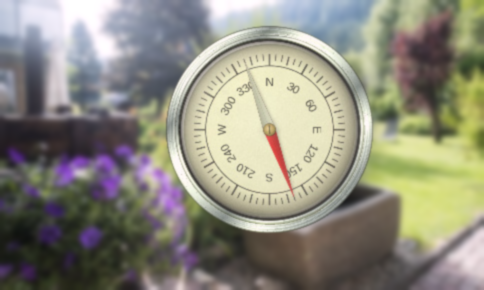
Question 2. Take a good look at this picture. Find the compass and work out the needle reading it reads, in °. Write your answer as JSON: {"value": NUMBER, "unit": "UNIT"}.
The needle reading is {"value": 160, "unit": "°"}
